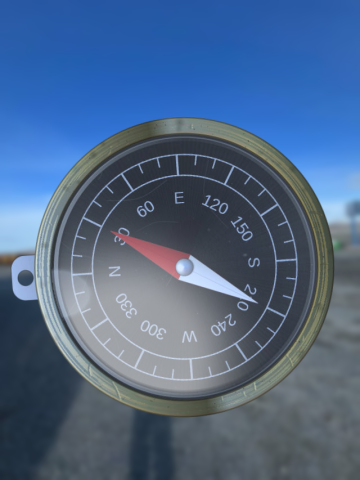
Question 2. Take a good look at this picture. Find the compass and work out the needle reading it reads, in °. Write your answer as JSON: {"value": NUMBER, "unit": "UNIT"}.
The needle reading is {"value": 30, "unit": "°"}
